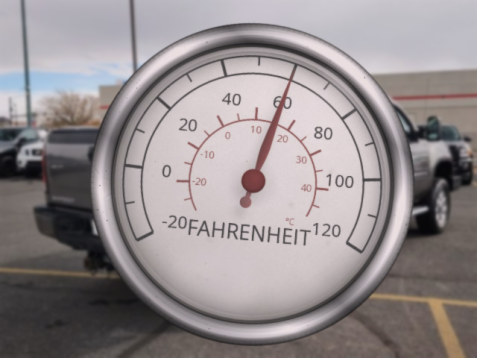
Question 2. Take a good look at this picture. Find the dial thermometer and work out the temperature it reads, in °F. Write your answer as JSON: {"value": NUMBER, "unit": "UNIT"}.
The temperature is {"value": 60, "unit": "°F"}
